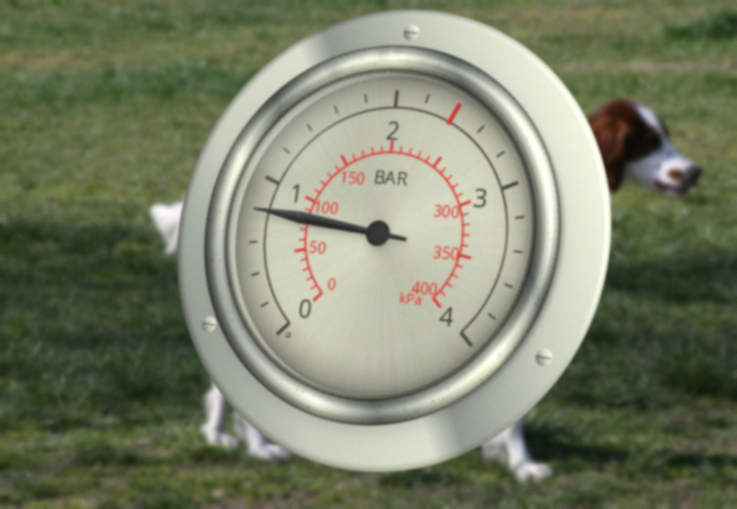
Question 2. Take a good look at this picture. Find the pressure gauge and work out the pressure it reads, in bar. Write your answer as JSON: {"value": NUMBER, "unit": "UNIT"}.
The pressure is {"value": 0.8, "unit": "bar"}
